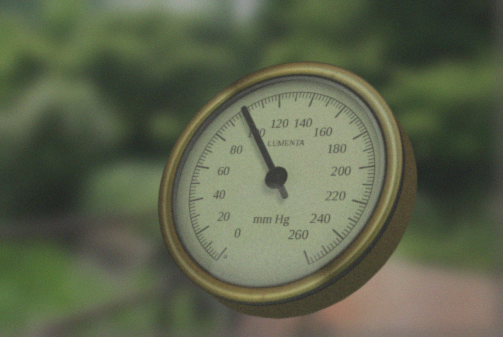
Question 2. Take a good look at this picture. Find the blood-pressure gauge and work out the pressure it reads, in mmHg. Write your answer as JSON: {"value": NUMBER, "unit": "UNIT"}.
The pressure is {"value": 100, "unit": "mmHg"}
